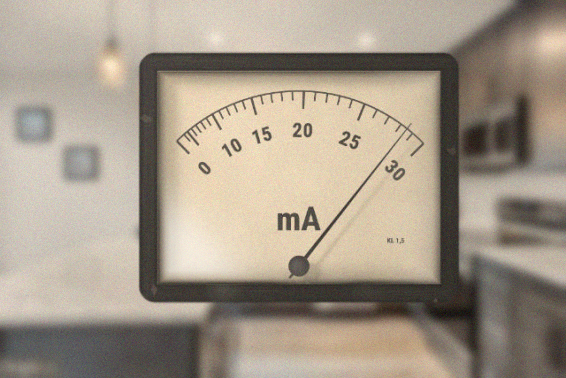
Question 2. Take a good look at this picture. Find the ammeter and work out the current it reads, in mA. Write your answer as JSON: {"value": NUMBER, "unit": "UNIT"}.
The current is {"value": 28.5, "unit": "mA"}
